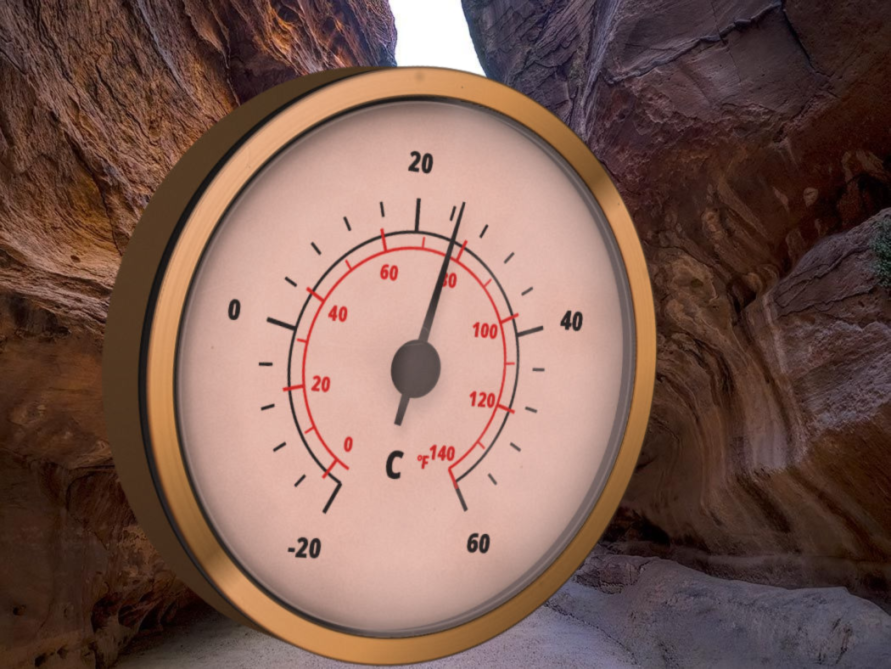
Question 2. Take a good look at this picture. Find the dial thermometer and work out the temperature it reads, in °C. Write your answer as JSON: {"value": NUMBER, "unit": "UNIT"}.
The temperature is {"value": 24, "unit": "°C"}
